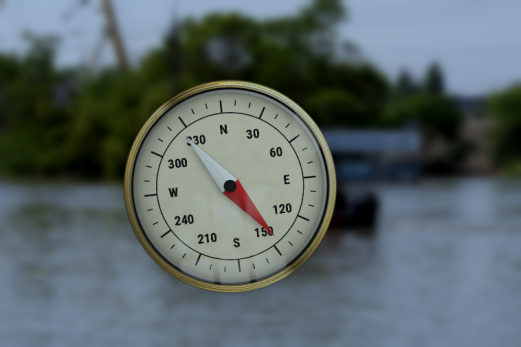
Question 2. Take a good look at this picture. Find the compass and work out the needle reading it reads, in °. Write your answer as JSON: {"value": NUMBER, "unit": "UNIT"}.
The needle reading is {"value": 145, "unit": "°"}
